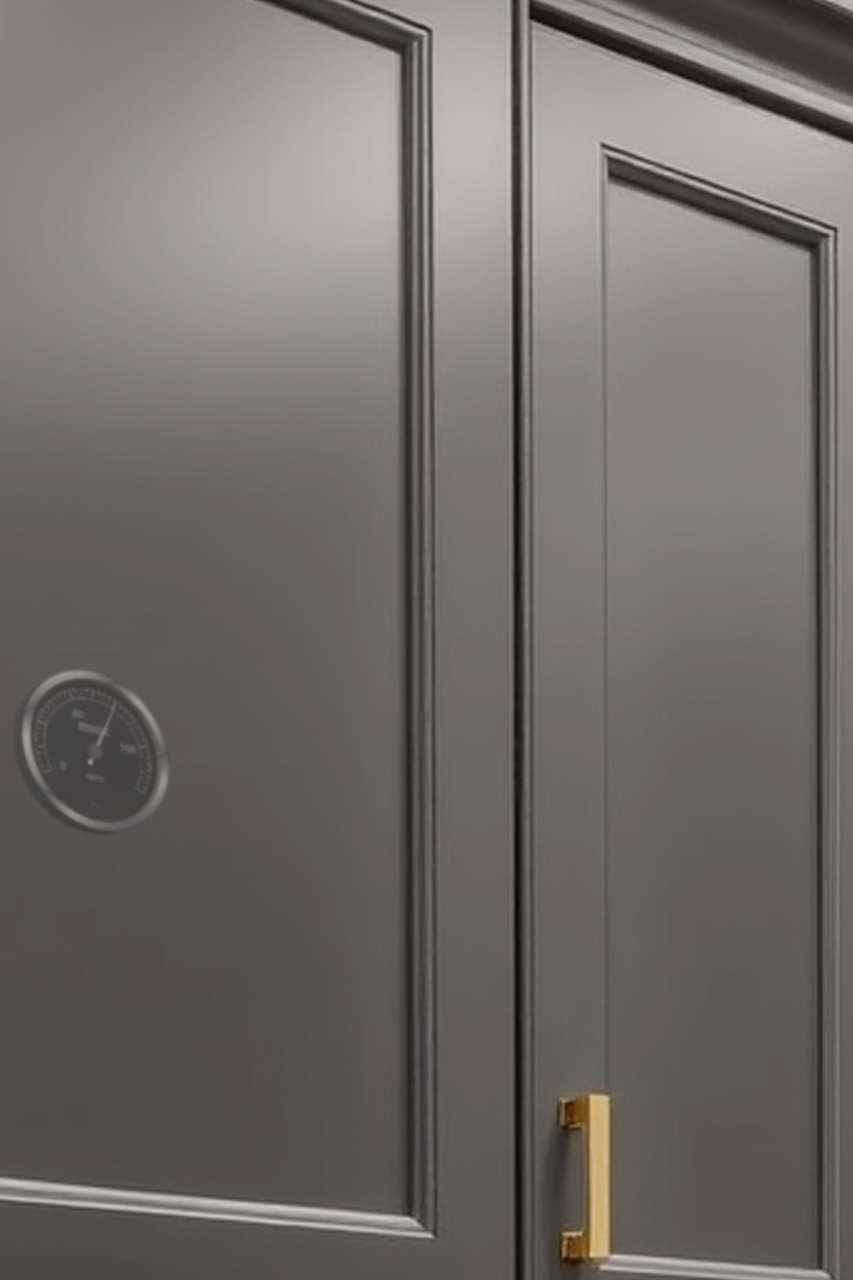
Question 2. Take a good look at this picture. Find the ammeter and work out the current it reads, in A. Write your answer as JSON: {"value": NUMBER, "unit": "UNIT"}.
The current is {"value": 120, "unit": "A"}
